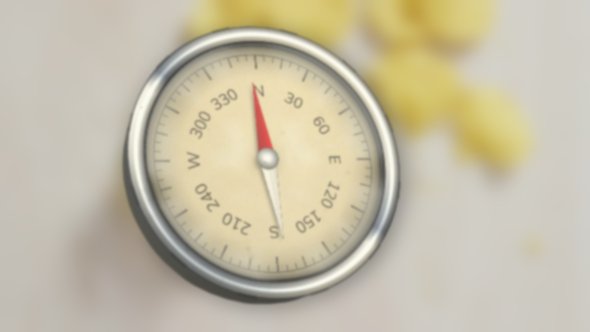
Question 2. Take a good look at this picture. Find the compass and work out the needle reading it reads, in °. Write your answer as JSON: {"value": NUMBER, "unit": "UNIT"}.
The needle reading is {"value": 355, "unit": "°"}
